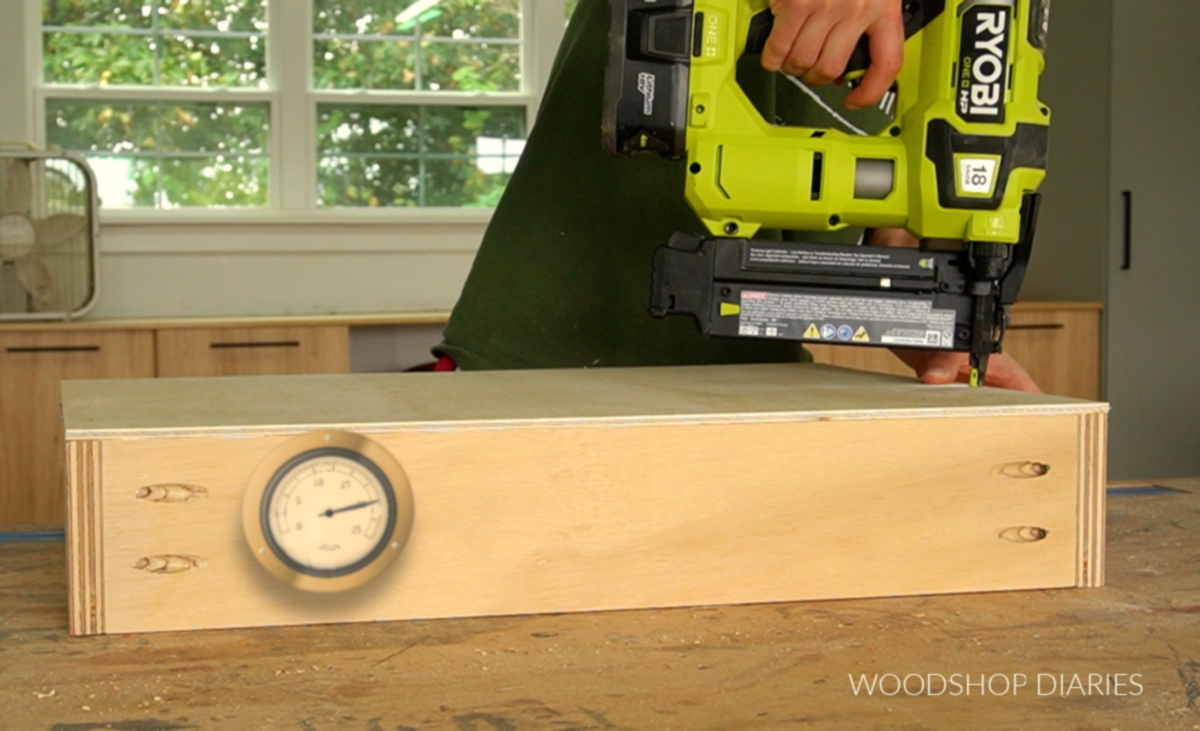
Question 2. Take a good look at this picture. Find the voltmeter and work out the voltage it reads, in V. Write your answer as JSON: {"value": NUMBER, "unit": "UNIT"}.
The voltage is {"value": 20, "unit": "V"}
